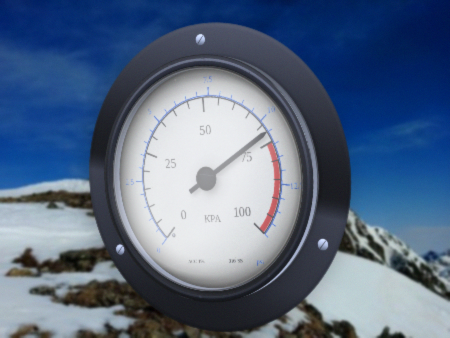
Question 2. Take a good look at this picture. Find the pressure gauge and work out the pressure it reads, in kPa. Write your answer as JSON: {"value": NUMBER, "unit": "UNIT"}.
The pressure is {"value": 72.5, "unit": "kPa"}
